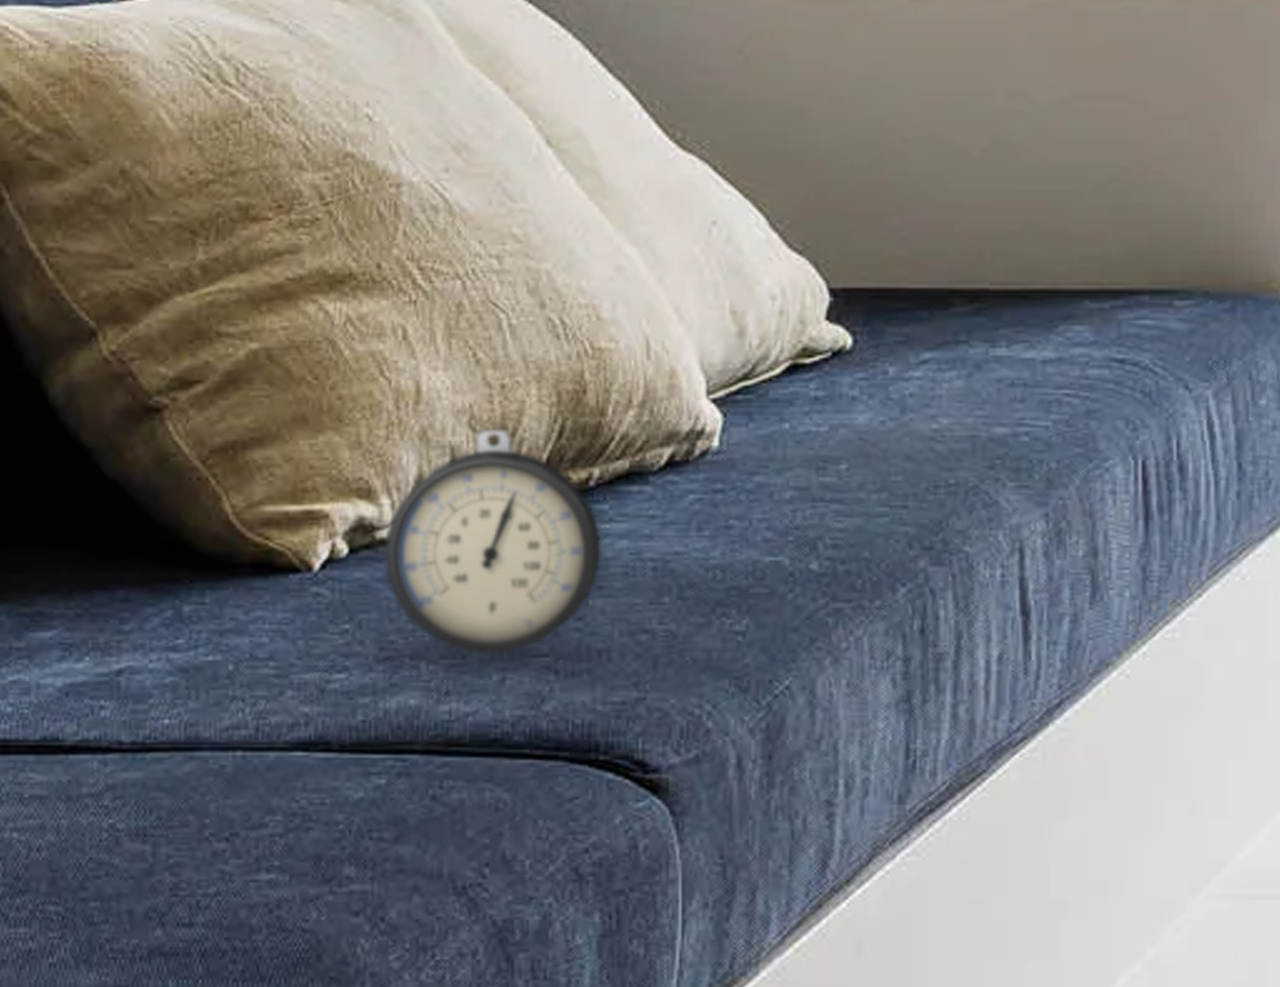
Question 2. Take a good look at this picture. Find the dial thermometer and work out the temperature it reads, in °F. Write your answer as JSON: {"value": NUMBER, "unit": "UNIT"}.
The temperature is {"value": 40, "unit": "°F"}
